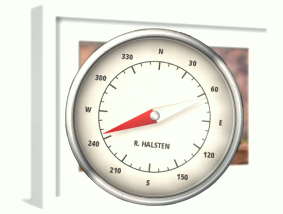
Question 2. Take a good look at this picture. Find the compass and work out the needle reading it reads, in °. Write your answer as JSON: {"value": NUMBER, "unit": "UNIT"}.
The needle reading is {"value": 245, "unit": "°"}
